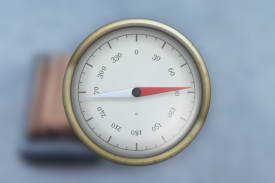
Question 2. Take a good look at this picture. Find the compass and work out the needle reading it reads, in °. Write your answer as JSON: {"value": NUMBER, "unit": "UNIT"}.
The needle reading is {"value": 85, "unit": "°"}
